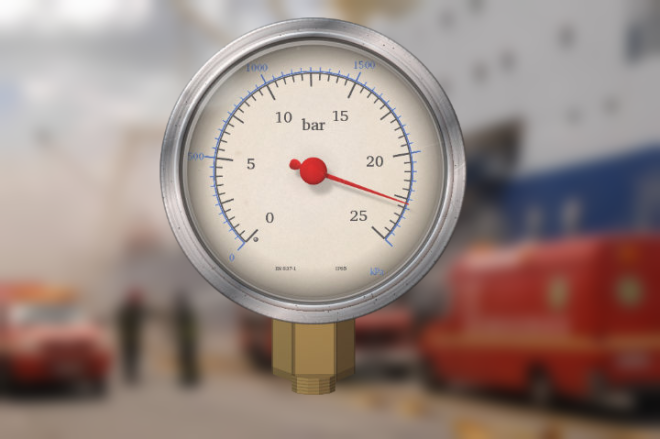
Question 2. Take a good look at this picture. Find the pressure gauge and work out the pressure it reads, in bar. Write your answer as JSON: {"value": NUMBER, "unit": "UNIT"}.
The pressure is {"value": 22.75, "unit": "bar"}
